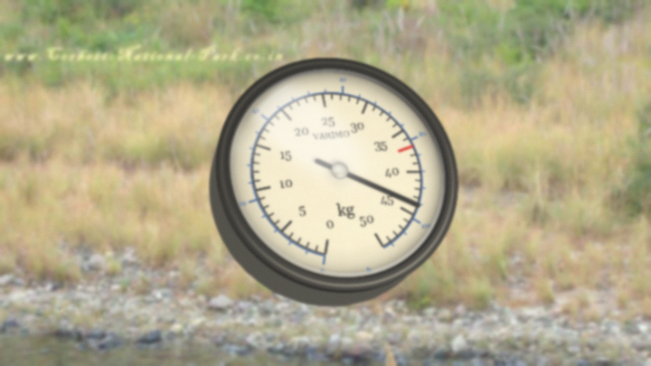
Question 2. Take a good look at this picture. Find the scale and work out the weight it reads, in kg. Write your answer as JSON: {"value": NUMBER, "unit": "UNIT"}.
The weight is {"value": 44, "unit": "kg"}
